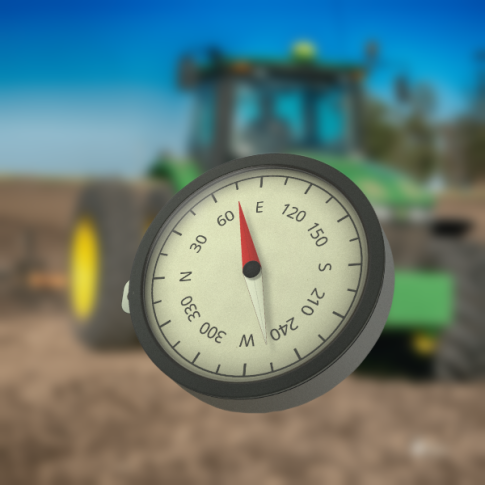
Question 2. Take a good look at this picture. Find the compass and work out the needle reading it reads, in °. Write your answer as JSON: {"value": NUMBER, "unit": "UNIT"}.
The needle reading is {"value": 75, "unit": "°"}
